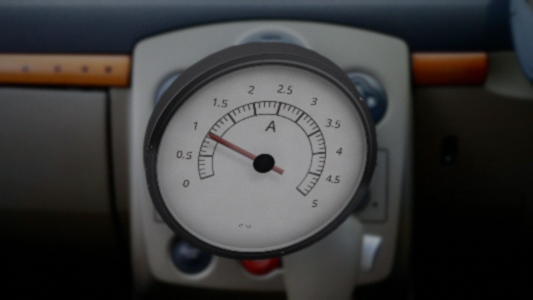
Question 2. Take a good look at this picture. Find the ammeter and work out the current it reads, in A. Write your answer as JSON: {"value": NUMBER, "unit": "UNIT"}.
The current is {"value": 1, "unit": "A"}
